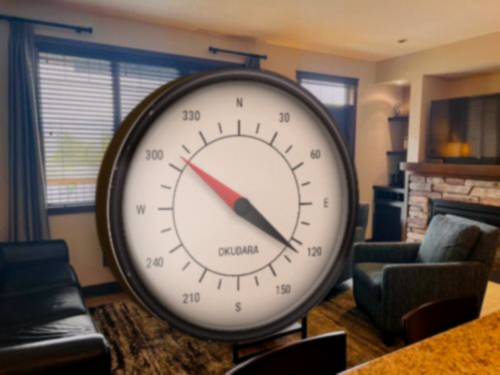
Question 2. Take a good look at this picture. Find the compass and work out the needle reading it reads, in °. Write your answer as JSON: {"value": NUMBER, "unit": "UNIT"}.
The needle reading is {"value": 307.5, "unit": "°"}
